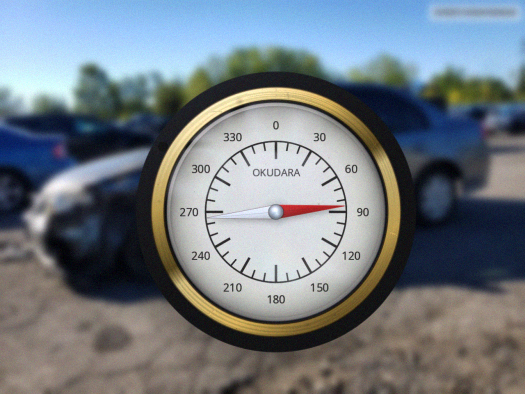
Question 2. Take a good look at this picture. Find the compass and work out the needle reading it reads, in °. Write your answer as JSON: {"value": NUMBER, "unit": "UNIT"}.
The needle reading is {"value": 85, "unit": "°"}
